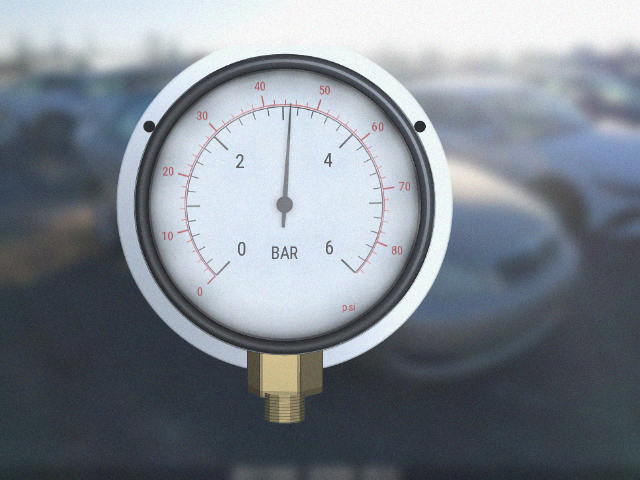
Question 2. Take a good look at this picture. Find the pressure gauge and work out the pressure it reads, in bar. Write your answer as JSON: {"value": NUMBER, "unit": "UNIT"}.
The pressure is {"value": 3.1, "unit": "bar"}
